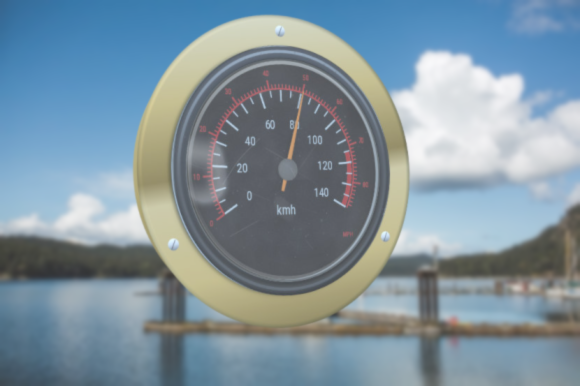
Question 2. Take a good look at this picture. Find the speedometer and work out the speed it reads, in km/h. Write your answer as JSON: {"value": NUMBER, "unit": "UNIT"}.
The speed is {"value": 80, "unit": "km/h"}
